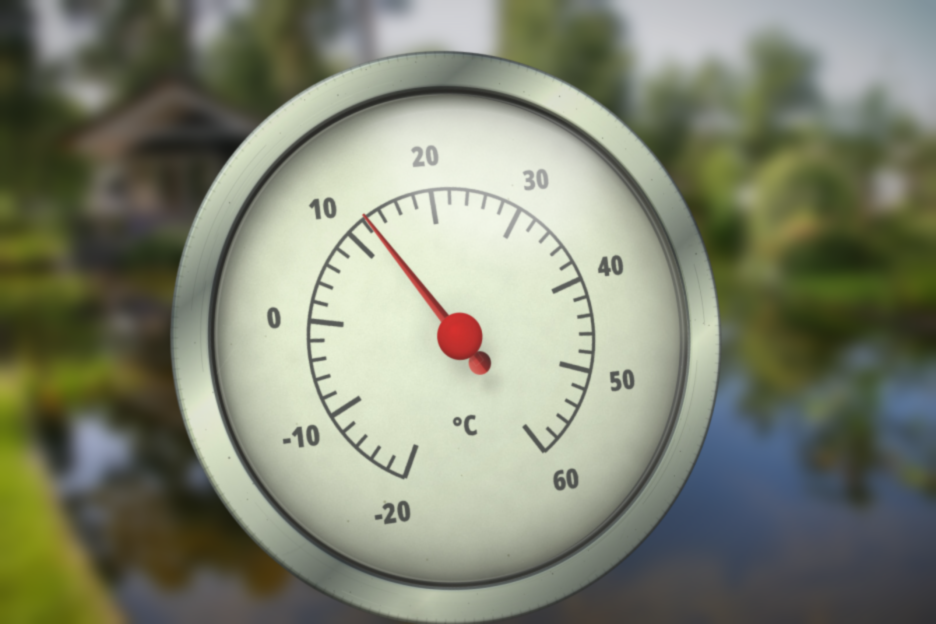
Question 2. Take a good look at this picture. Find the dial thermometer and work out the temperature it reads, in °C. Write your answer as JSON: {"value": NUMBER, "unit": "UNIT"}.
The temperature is {"value": 12, "unit": "°C"}
